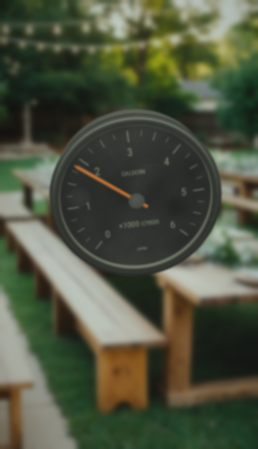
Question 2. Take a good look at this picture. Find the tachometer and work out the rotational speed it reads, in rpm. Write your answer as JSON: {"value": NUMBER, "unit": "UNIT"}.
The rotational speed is {"value": 1875, "unit": "rpm"}
